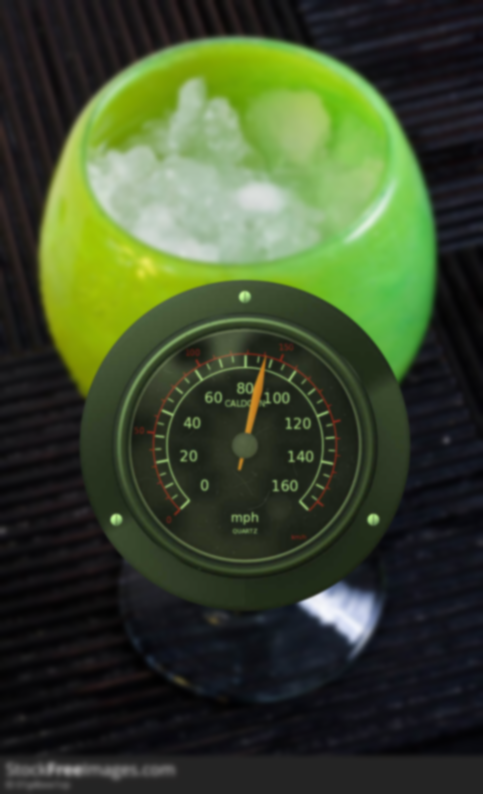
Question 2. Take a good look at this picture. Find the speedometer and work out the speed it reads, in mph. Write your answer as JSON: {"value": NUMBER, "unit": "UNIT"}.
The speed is {"value": 87.5, "unit": "mph"}
